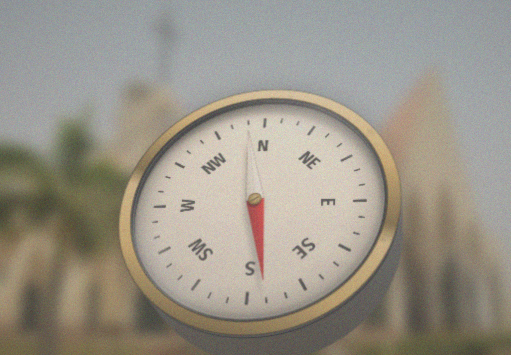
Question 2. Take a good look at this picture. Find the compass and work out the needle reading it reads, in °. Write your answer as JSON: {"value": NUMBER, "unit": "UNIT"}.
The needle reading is {"value": 170, "unit": "°"}
